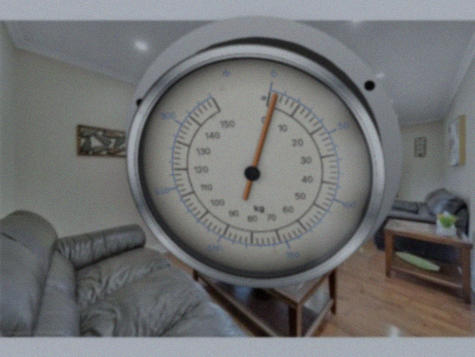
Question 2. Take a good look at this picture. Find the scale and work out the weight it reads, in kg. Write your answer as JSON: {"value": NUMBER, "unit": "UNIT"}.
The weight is {"value": 2, "unit": "kg"}
